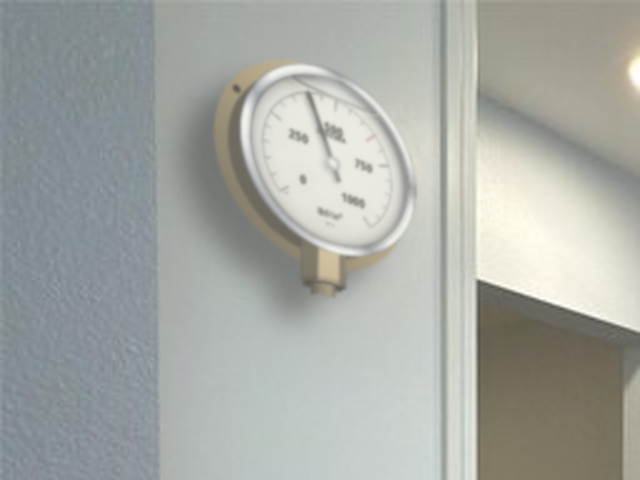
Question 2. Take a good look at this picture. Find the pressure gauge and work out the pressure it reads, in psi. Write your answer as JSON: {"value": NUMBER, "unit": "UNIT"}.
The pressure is {"value": 400, "unit": "psi"}
